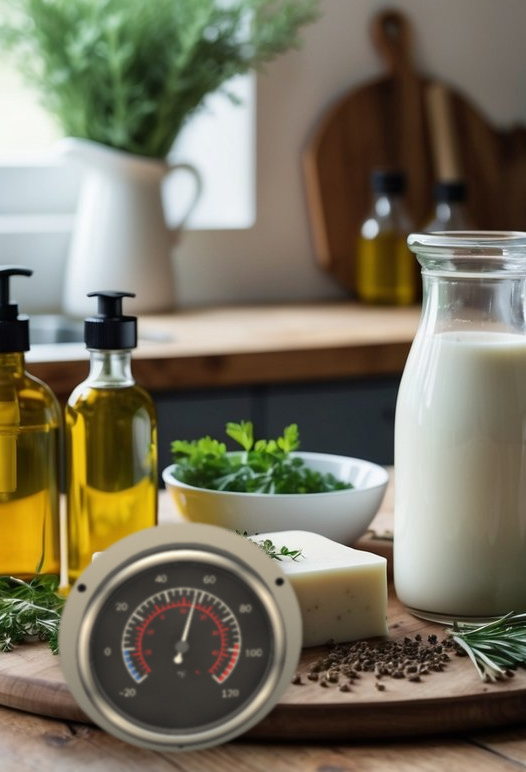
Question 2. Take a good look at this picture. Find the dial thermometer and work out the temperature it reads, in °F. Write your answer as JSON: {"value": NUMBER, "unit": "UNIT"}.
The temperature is {"value": 56, "unit": "°F"}
